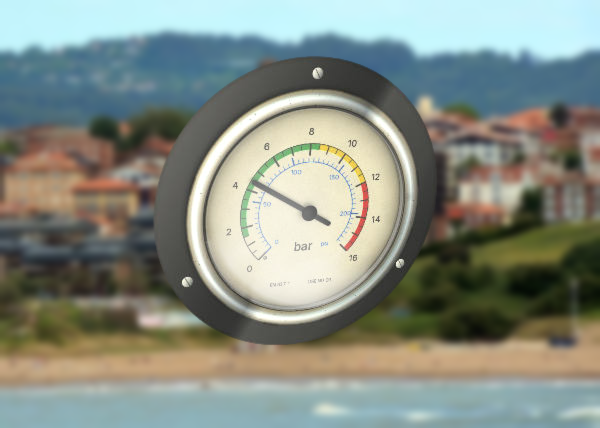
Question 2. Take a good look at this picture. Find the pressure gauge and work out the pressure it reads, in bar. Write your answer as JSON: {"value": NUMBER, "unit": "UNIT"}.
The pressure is {"value": 4.5, "unit": "bar"}
